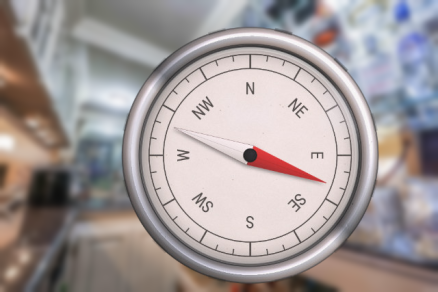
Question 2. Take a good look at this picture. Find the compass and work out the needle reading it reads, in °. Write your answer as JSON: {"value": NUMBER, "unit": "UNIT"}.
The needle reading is {"value": 110, "unit": "°"}
